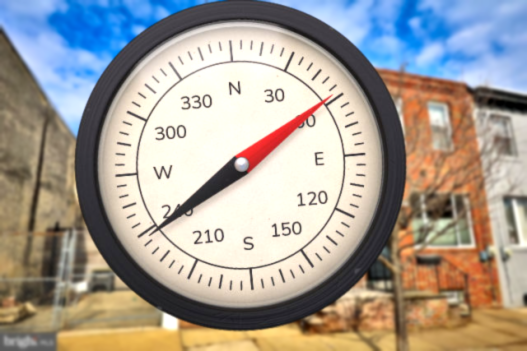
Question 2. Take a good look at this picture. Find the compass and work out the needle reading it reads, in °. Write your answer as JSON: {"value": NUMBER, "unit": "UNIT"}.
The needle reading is {"value": 57.5, "unit": "°"}
